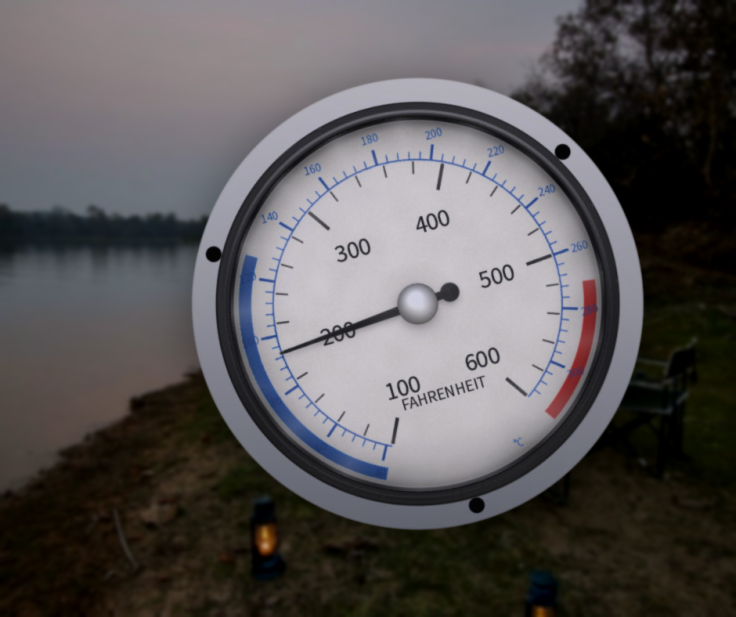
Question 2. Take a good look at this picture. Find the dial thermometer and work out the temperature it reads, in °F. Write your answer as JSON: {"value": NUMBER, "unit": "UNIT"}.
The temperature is {"value": 200, "unit": "°F"}
